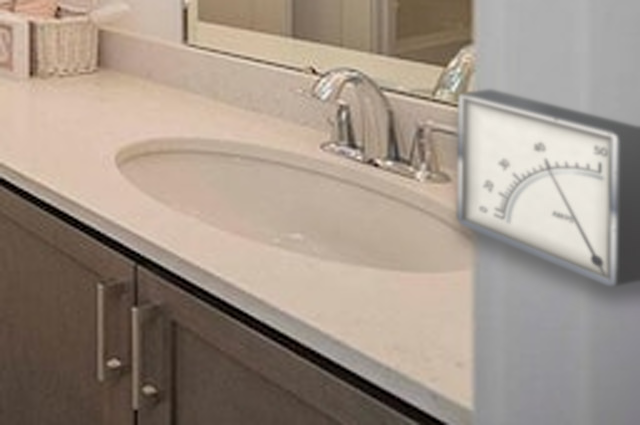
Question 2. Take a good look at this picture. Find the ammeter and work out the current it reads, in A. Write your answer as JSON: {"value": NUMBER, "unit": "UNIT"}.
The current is {"value": 40, "unit": "A"}
